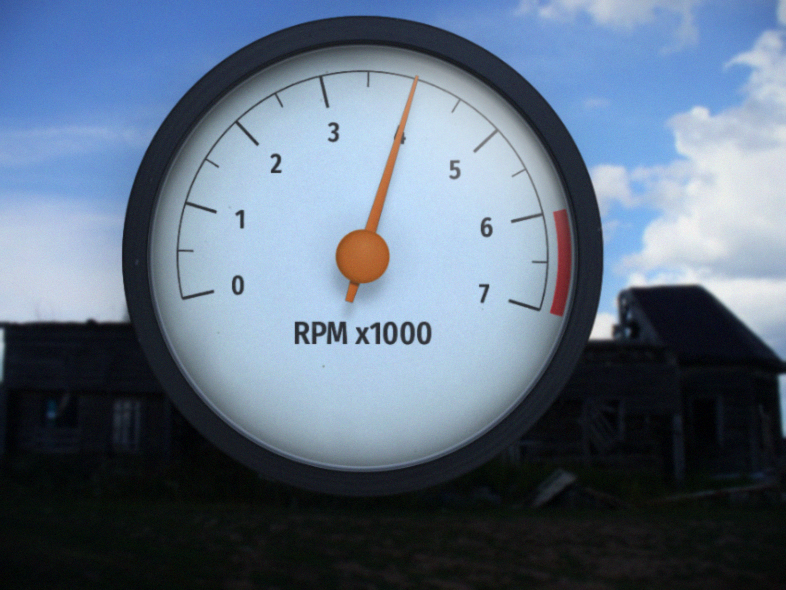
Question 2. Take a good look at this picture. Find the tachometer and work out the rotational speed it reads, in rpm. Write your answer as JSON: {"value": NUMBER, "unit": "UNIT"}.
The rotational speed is {"value": 4000, "unit": "rpm"}
